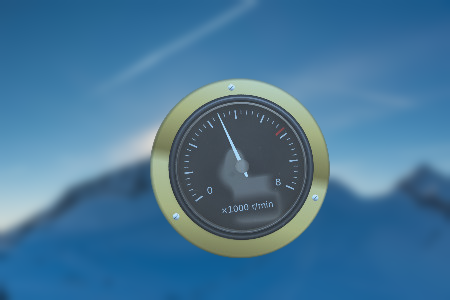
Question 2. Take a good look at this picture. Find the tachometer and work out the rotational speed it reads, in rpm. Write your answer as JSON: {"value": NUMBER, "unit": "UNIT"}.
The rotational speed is {"value": 3400, "unit": "rpm"}
